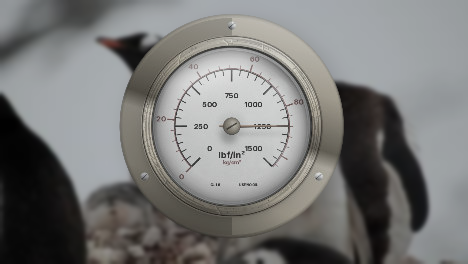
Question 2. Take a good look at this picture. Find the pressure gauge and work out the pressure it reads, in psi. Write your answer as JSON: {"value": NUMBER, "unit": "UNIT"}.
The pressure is {"value": 1250, "unit": "psi"}
